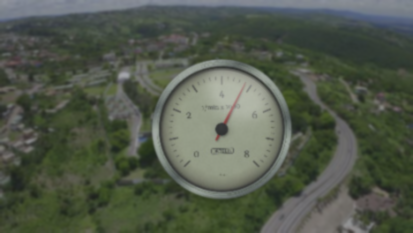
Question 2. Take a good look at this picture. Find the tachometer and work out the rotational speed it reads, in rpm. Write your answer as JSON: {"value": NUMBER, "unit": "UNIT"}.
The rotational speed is {"value": 4800, "unit": "rpm"}
